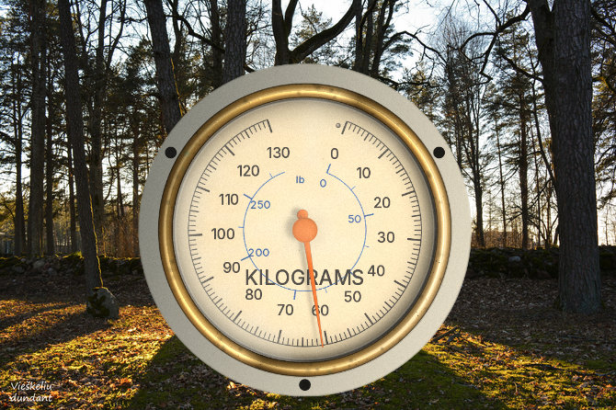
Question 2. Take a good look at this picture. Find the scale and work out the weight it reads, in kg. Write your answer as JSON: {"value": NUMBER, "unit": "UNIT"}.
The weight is {"value": 61, "unit": "kg"}
